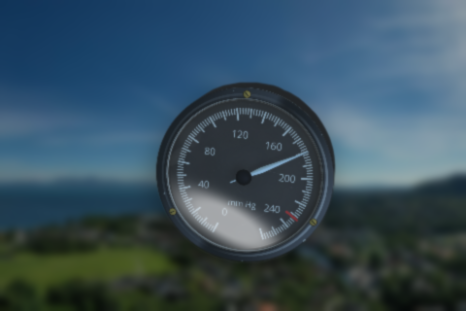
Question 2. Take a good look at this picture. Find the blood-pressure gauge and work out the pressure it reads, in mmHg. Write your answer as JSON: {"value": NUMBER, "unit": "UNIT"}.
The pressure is {"value": 180, "unit": "mmHg"}
